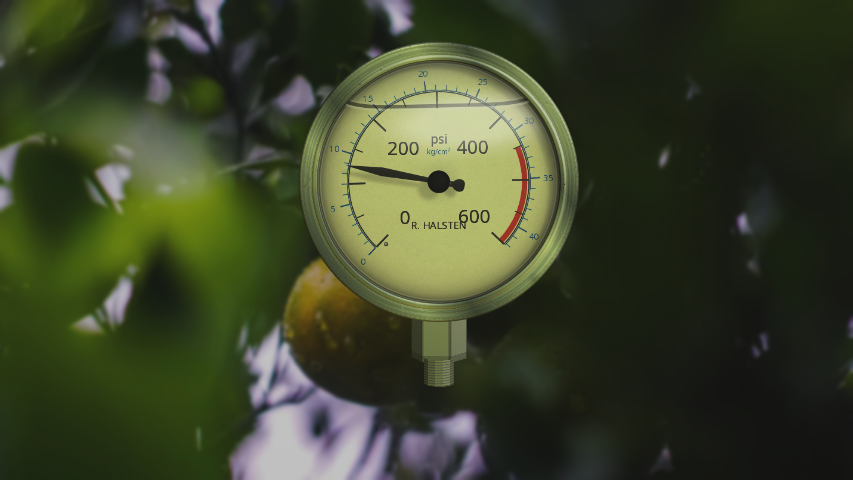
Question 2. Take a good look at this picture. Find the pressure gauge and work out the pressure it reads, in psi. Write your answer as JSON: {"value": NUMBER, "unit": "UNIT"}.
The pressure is {"value": 125, "unit": "psi"}
